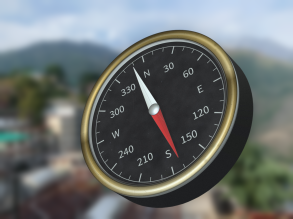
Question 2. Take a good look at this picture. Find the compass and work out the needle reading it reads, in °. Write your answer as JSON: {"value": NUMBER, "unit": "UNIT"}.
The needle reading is {"value": 170, "unit": "°"}
